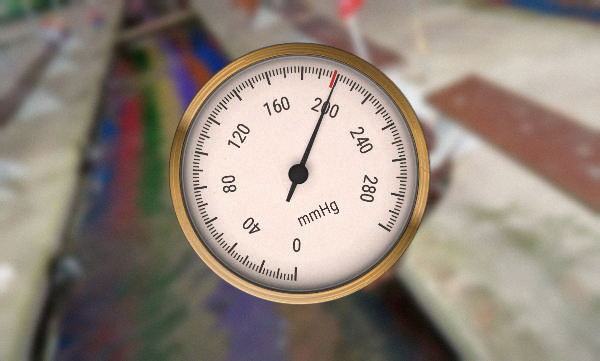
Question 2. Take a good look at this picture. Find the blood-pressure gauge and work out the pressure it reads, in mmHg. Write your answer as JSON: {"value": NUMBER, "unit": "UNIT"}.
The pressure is {"value": 200, "unit": "mmHg"}
